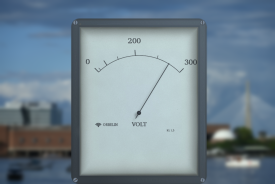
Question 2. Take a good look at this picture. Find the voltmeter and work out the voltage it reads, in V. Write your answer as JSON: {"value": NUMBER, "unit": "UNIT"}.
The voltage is {"value": 275, "unit": "V"}
